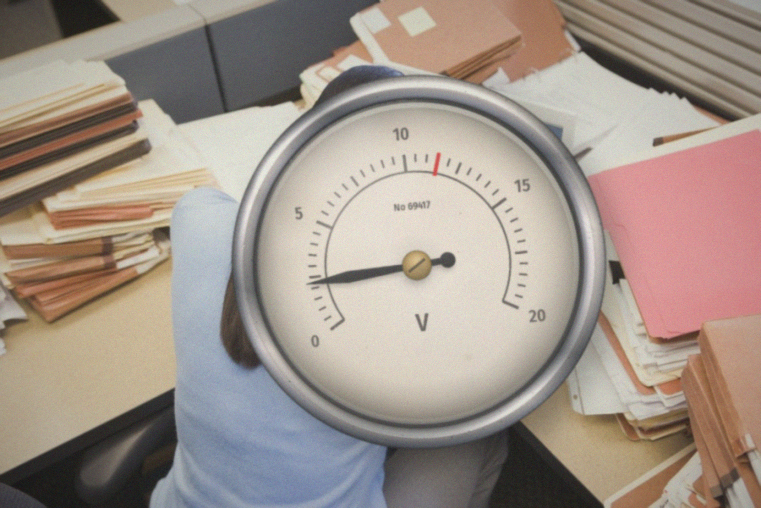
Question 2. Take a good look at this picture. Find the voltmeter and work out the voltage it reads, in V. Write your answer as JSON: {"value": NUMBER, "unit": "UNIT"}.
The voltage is {"value": 2.25, "unit": "V"}
